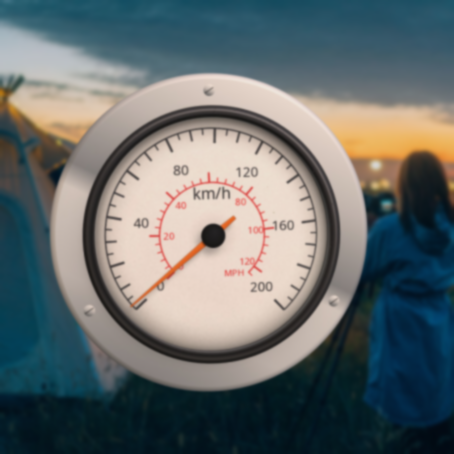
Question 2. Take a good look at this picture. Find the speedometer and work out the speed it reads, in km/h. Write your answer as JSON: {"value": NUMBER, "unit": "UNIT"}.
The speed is {"value": 2.5, "unit": "km/h"}
